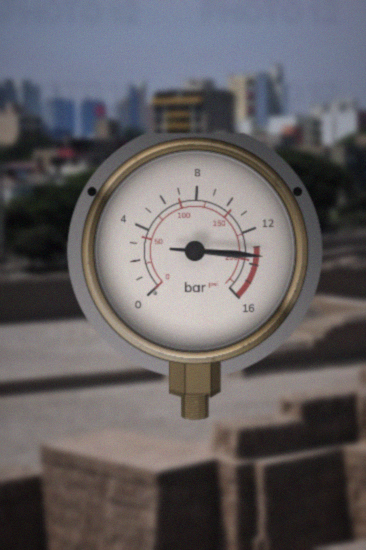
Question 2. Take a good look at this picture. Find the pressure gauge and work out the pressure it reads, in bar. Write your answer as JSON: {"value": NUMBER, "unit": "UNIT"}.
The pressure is {"value": 13.5, "unit": "bar"}
